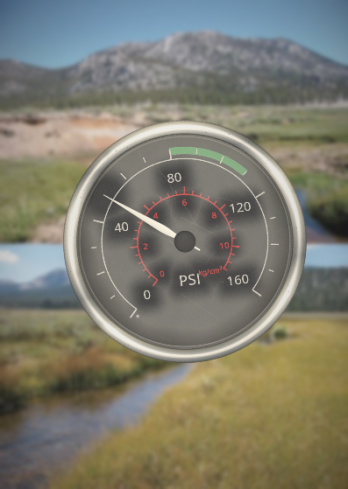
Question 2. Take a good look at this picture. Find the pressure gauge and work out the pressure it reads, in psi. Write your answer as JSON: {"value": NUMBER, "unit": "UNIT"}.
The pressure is {"value": 50, "unit": "psi"}
